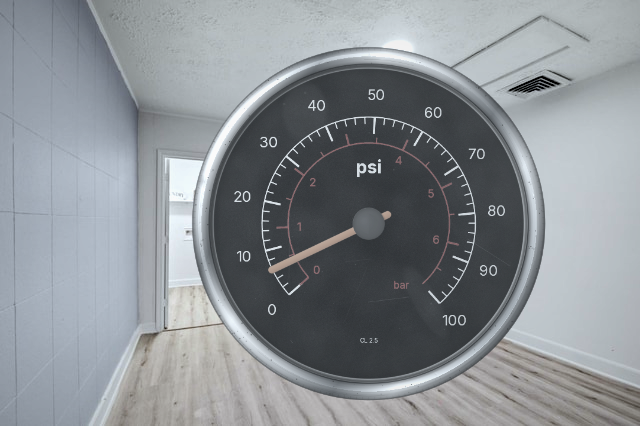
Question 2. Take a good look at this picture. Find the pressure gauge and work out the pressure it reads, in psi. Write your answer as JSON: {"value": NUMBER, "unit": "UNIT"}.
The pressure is {"value": 6, "unit": "psi"}
